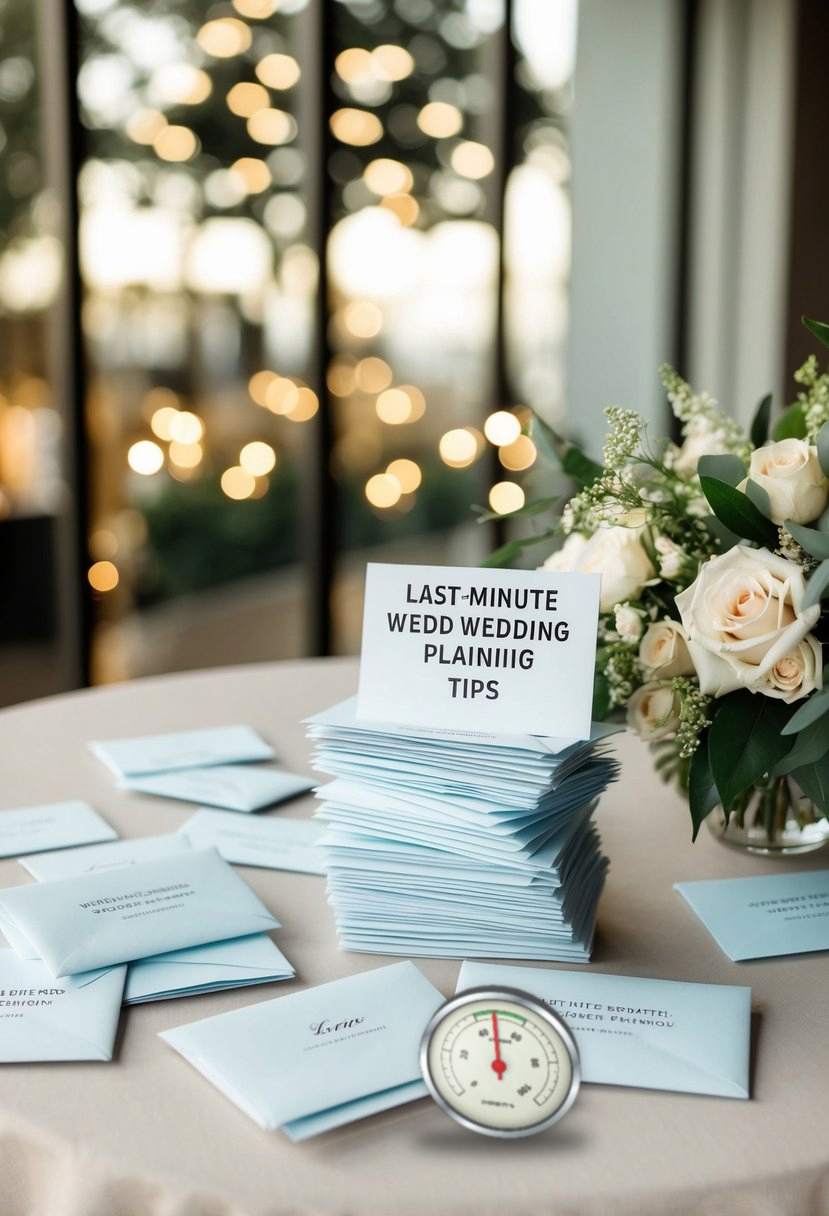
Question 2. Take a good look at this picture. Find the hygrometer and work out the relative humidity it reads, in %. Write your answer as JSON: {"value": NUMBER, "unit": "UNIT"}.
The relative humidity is {"value": 48, "unit": "%"}
